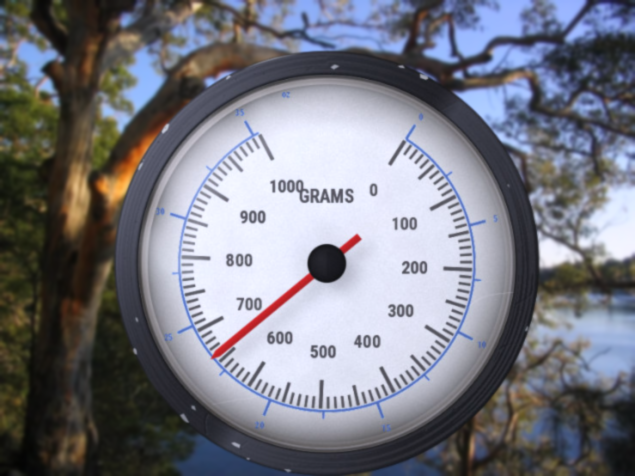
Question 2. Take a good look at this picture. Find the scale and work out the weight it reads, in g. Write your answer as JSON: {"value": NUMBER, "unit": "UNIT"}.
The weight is {"value": 660, "unit": "g"}
